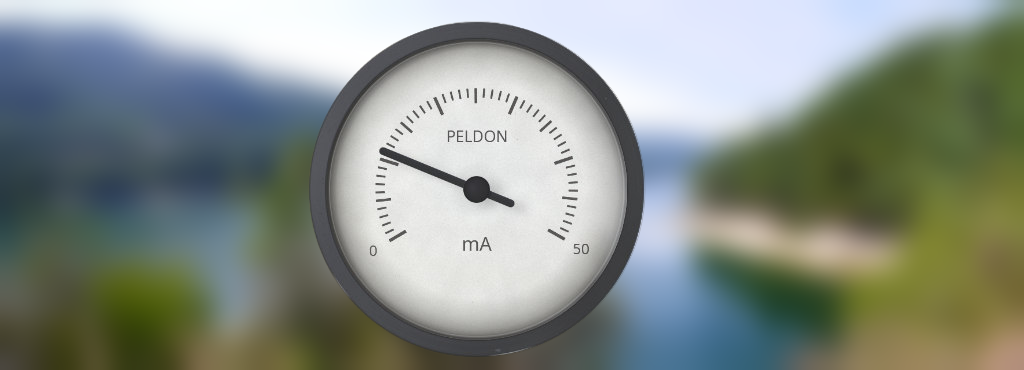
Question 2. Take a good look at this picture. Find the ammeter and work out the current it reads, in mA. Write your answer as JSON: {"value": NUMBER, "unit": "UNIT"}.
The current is {"value": 11, "unit": "mA"}
